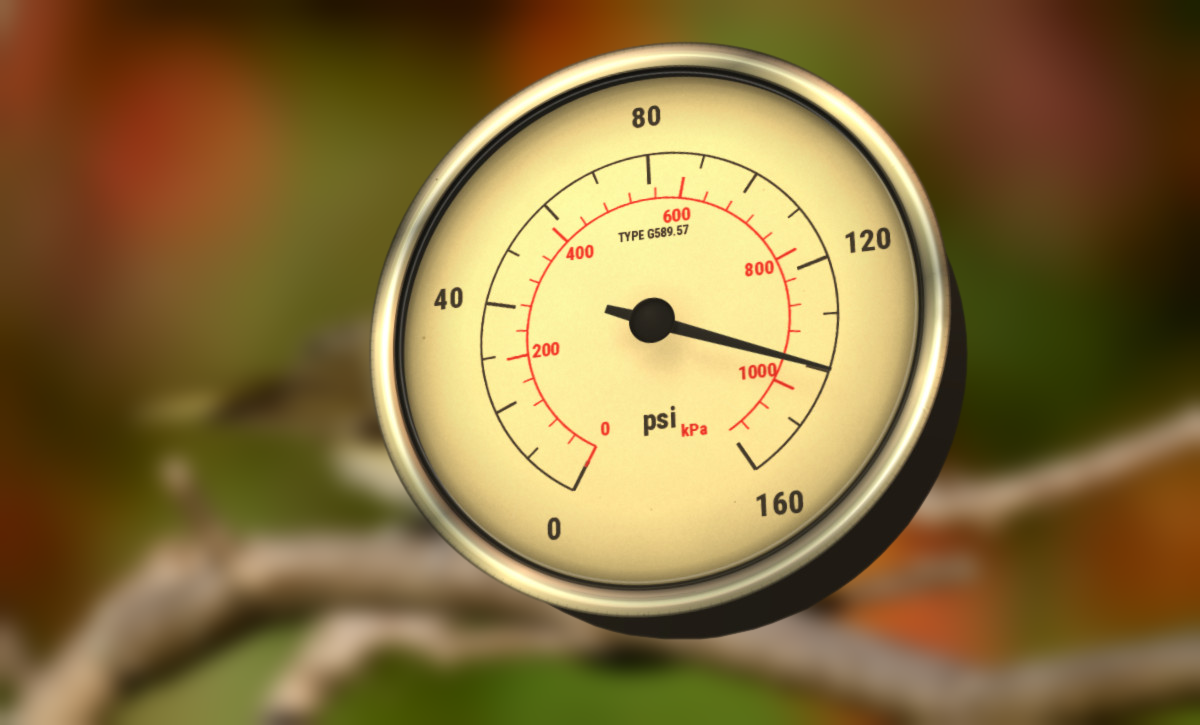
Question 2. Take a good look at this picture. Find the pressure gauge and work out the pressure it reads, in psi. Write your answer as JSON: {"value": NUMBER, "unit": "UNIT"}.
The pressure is {"value": 140, "unit": "psi"}
